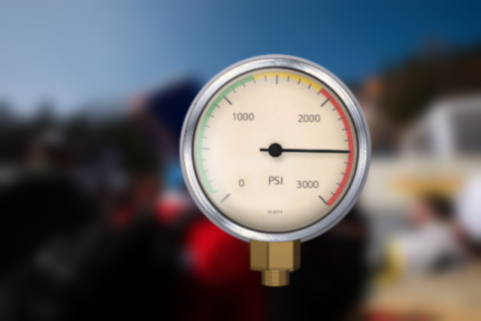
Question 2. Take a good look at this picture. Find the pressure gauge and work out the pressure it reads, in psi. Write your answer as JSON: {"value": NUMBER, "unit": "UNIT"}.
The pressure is {"value": 2500, "unit": "psi"}
